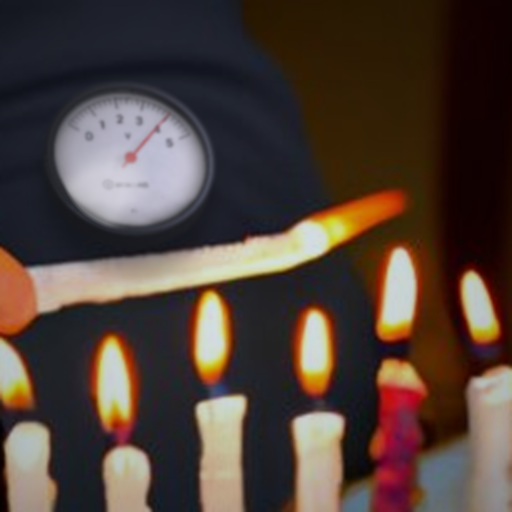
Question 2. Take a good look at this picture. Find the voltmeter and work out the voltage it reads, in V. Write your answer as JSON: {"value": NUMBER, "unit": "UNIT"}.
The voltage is {"value": 4, "unit": "V"}
